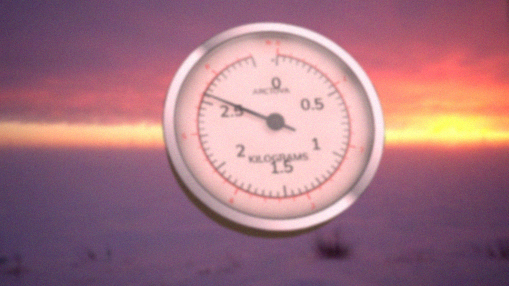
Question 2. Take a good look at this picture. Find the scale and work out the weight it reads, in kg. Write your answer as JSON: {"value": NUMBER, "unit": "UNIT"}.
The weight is {"value": 2.55, "unit": "kg"}
